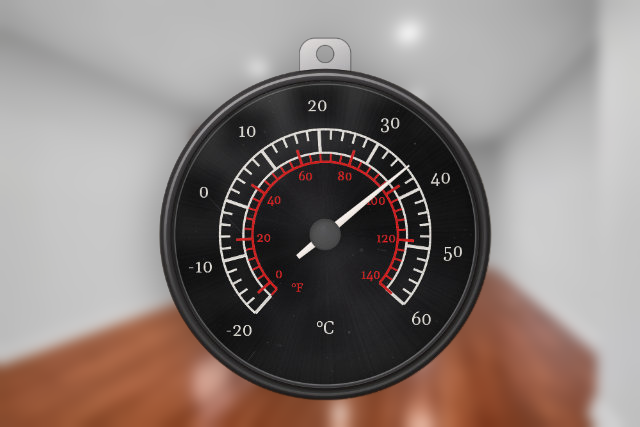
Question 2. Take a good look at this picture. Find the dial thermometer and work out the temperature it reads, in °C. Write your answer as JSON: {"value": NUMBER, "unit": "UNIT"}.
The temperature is {"value": 36, "unit": "°C"}
